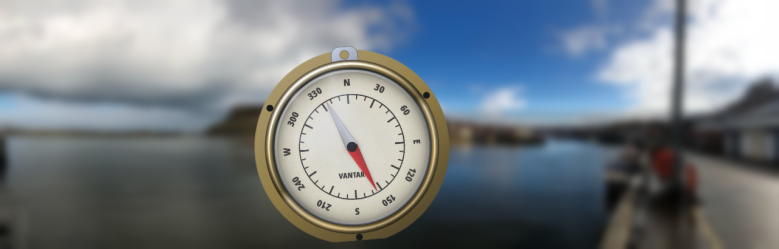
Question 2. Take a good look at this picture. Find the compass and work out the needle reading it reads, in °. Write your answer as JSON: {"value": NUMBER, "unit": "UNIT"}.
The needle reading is {"value": 155, "unit": "°"}
